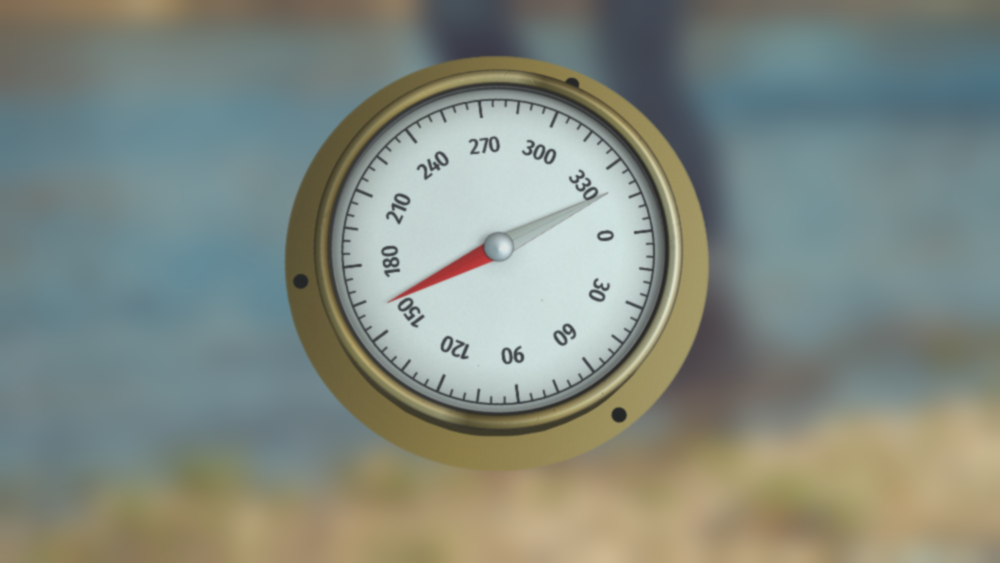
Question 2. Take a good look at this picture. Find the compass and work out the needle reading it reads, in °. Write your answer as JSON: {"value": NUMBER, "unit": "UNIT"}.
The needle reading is {"value": 160, "unit": "°"}
